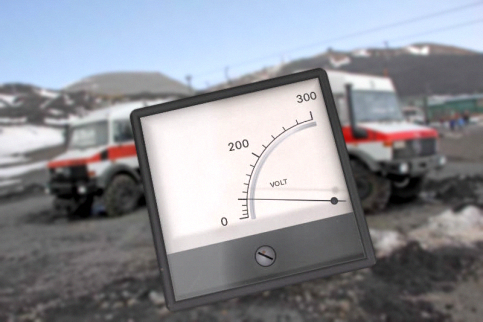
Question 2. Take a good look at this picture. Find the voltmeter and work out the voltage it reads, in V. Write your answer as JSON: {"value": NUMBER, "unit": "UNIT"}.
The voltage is {"value": 100, "unit": "V"}
